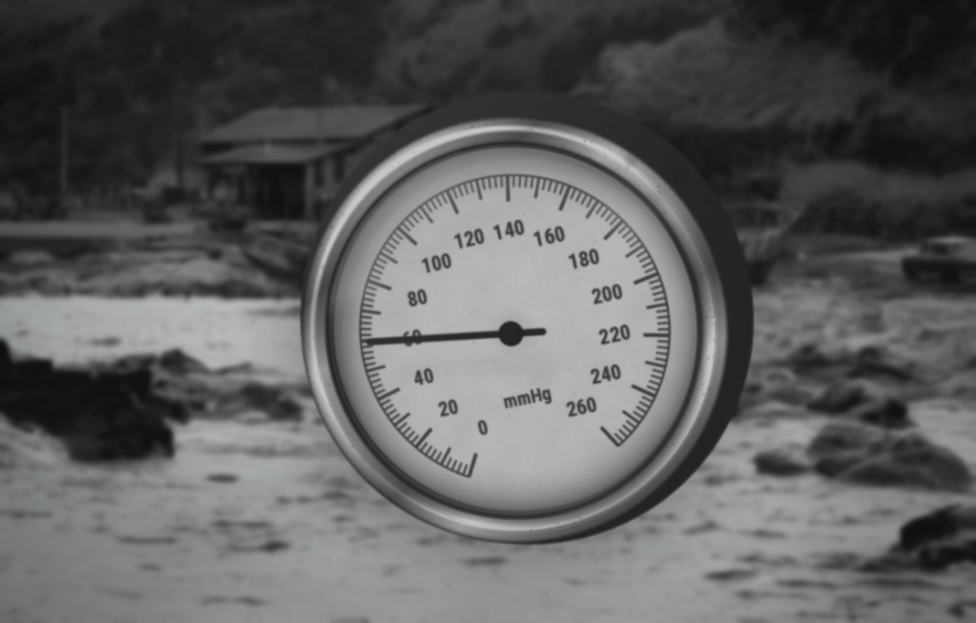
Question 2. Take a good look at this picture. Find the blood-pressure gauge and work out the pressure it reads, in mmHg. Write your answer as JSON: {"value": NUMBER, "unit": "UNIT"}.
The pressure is {"value": 60, "unit": "mmHg"}
